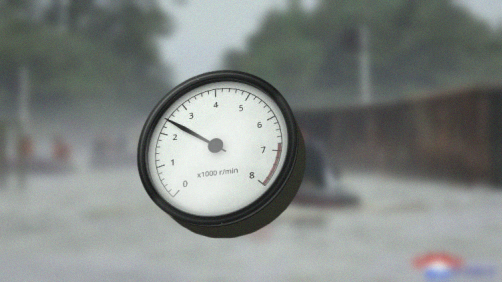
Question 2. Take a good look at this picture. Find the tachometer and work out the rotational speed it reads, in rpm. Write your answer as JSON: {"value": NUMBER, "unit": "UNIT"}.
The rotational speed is {"value": 2400, "unit": "rpm"}
